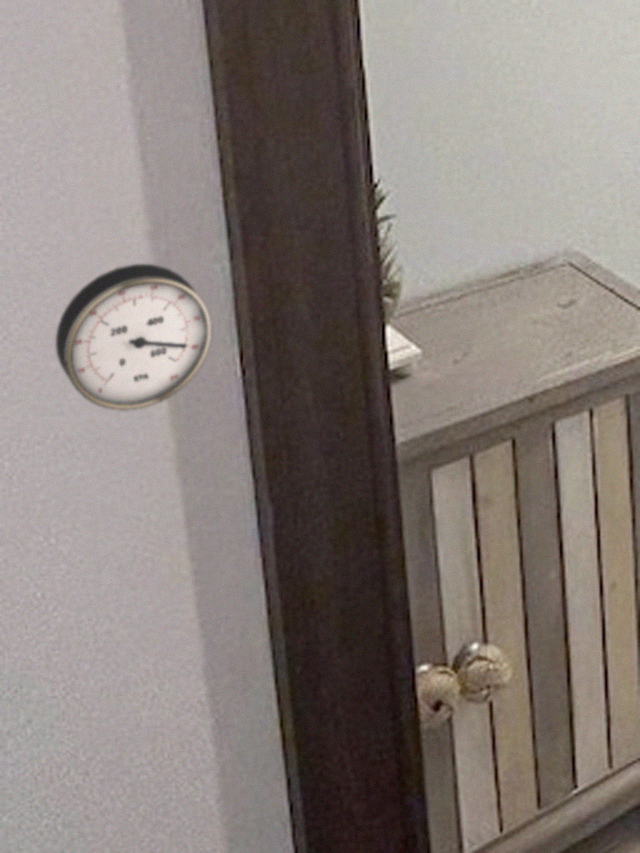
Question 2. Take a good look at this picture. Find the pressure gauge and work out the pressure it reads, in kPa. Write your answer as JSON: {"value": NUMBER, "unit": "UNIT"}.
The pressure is {"value": 550, "unit": "kPa"}
